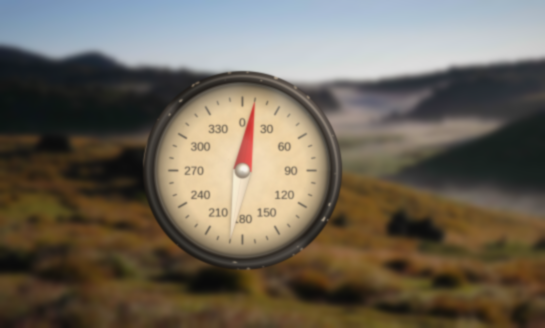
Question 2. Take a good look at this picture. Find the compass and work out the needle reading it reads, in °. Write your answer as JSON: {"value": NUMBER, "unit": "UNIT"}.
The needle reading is {"value": 10, "unit": "°"}
